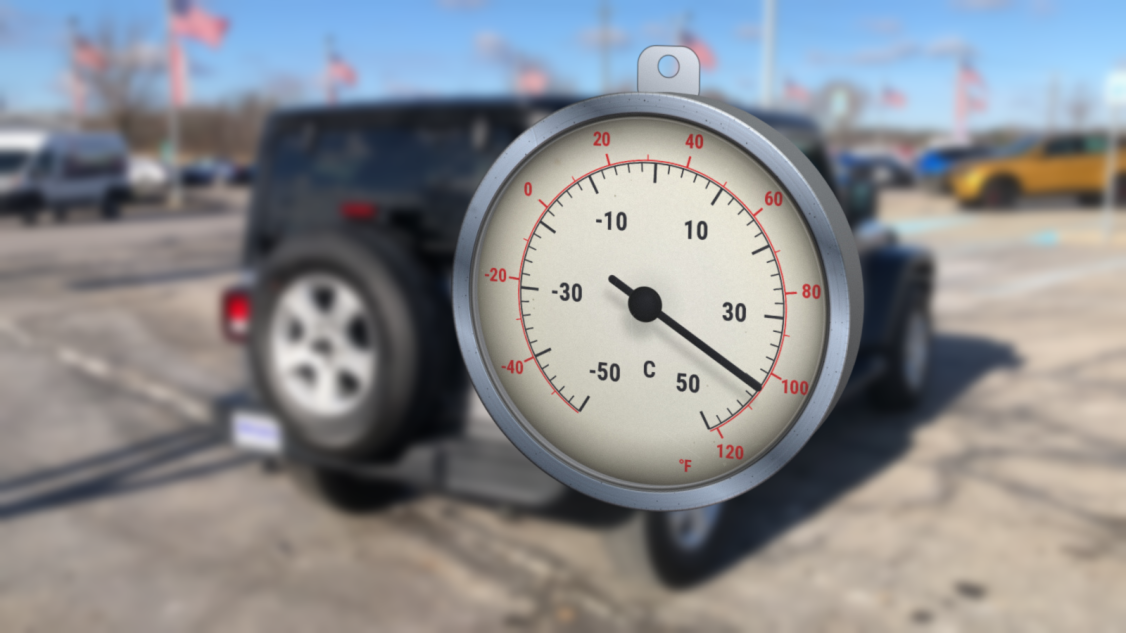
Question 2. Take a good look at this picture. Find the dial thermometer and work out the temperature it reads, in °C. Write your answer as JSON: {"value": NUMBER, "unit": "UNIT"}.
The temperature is {"value": 40, "unit": "°C"}
